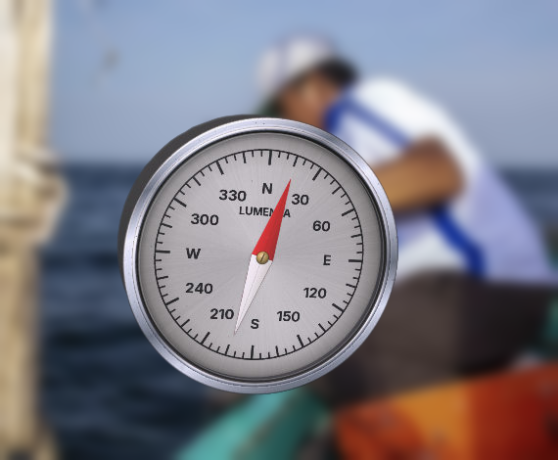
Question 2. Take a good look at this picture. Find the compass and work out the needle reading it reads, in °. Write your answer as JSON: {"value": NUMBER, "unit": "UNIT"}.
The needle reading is {"value": 15, "unit": "°"}
